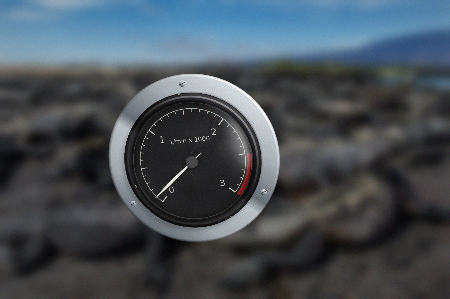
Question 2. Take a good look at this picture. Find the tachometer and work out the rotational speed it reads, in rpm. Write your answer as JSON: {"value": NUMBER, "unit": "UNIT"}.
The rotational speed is {"value": 100, "unit": "rpm"}
